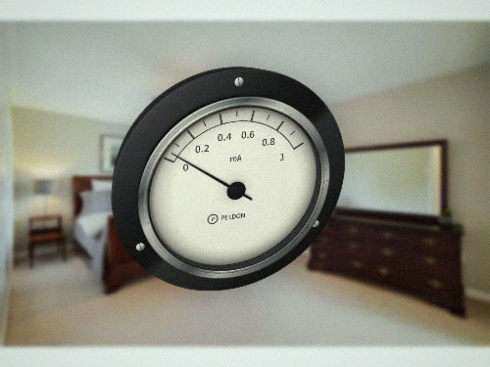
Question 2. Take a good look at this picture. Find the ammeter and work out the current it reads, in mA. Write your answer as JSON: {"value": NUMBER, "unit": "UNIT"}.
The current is {"value": 0.05, "unit": "mA"}
